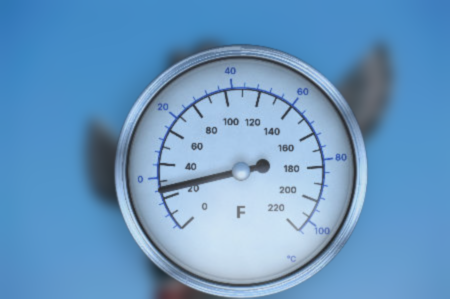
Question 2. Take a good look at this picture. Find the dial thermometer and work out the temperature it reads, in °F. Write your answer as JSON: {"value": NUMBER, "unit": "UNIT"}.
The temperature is {"value": 25, "unit": "°F"}
